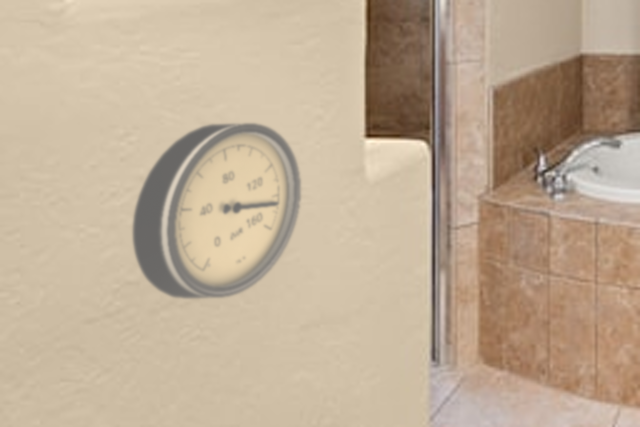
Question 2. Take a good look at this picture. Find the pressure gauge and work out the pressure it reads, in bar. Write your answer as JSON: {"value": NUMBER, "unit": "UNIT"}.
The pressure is {"value": 145, "unit": "bar"}
